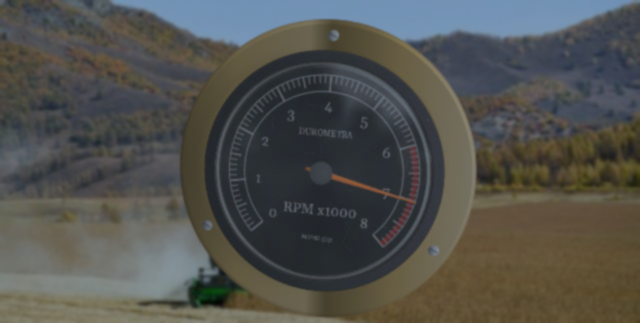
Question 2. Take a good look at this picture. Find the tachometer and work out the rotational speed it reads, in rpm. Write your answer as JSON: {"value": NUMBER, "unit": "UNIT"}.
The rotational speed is {"value": 7000, "unit": "rpm"}
